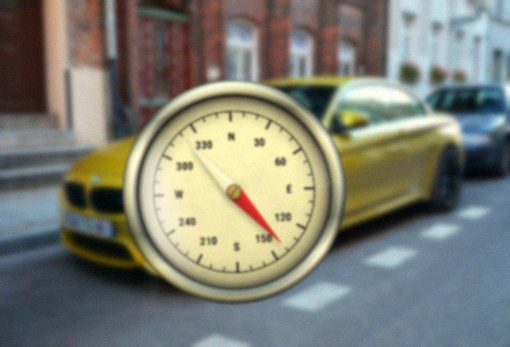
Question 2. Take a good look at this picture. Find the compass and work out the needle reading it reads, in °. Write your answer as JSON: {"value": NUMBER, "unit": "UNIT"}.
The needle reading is {"value": 140, "unit": "°"}
